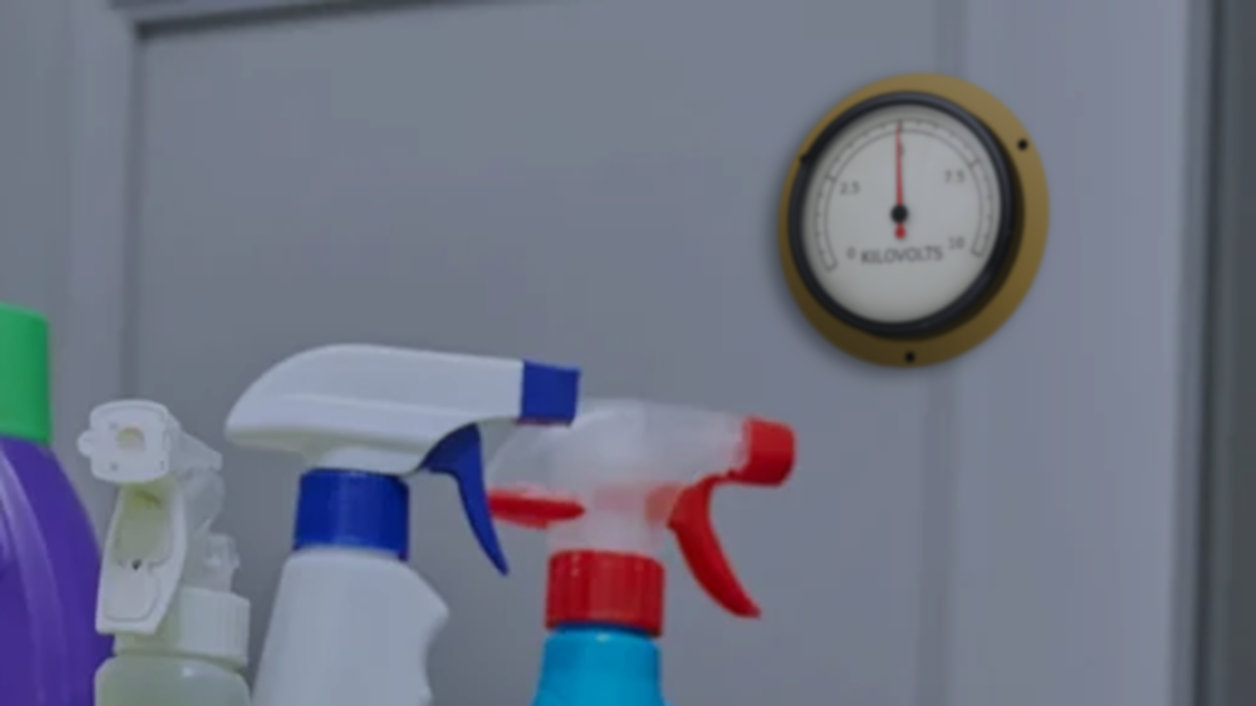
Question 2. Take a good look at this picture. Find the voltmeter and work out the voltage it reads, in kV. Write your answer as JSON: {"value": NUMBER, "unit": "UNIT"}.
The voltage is {"value": 5, "unit": "kV"}
